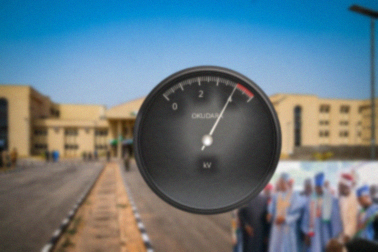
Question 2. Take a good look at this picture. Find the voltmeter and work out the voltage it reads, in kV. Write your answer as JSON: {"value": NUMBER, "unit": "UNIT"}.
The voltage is {"value": 4, "unit": "kV"}
